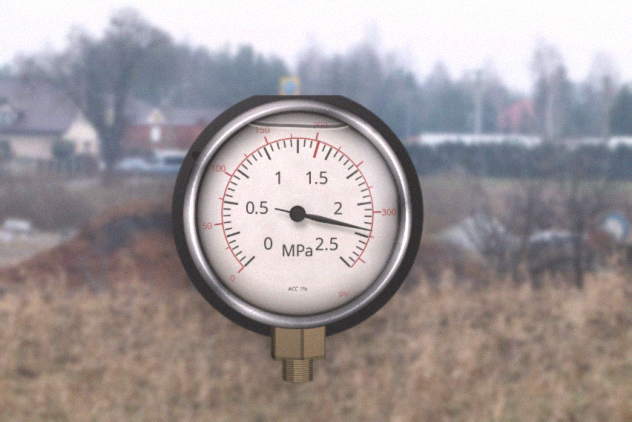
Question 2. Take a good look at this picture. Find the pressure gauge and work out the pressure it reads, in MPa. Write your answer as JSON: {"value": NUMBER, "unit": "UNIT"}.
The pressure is {"value": 2.2, "unit": "MPa"}
